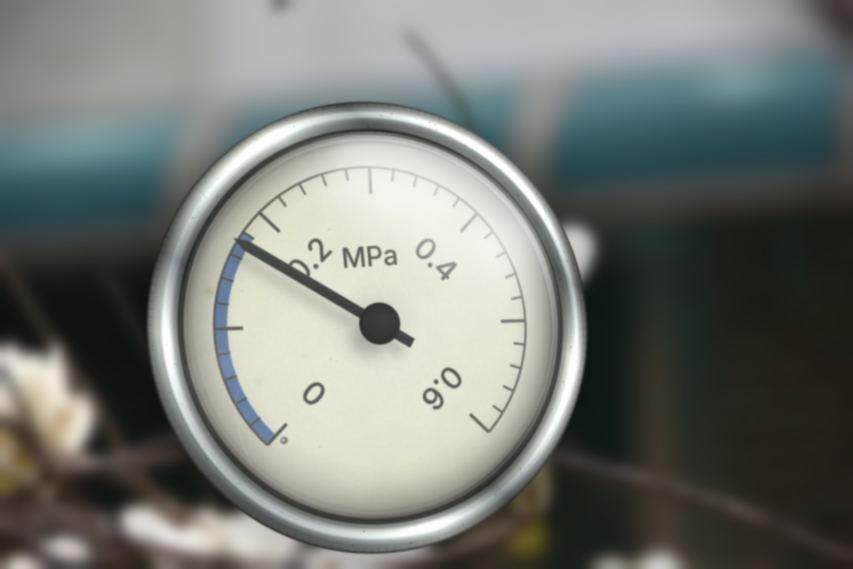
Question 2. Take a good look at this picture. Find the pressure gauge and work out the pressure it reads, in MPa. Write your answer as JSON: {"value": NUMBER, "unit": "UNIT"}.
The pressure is {"value": 0.17, "unit": "MPa"}
